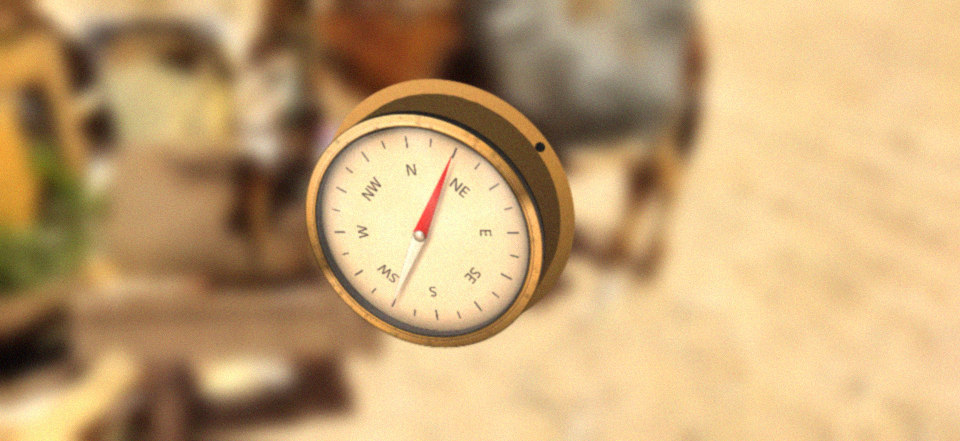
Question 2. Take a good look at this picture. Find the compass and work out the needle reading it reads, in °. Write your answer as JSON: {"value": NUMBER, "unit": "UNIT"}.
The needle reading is {"value": 30, "unit": "°"}
